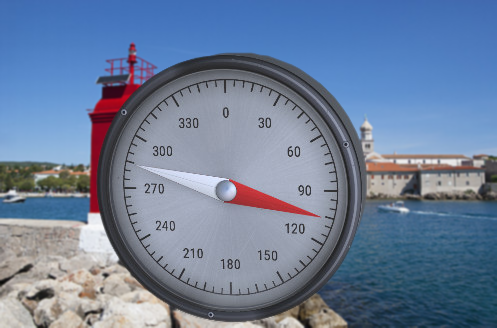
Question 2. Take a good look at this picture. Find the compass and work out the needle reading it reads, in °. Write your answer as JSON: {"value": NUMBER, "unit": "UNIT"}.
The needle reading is {"value": 105, "unit": "°"}
